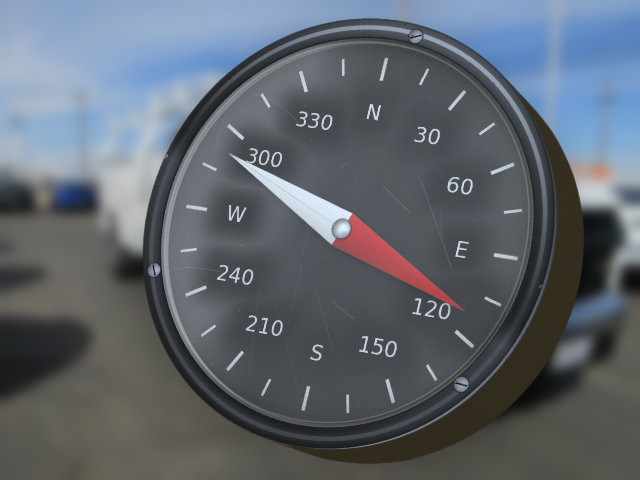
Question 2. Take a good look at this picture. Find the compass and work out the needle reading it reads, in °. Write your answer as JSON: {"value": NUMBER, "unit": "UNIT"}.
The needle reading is {"value": 112.5, "unit": "°"}
